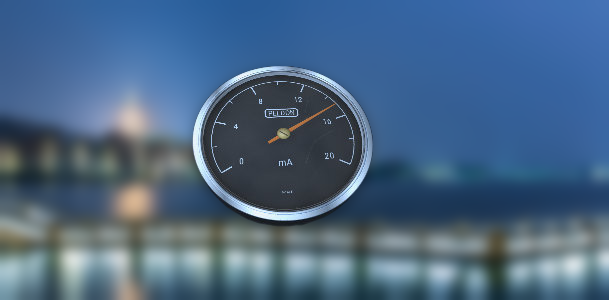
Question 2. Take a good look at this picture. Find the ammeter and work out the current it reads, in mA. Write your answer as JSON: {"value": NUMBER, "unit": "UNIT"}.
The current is {"value": 15, "unit": "mA"}
